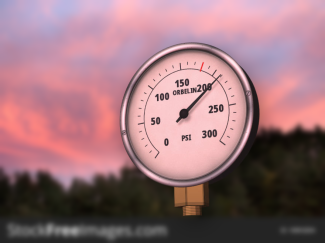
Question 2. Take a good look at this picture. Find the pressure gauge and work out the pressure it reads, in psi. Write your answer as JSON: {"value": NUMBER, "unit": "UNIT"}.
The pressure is {"value": 210, "unit": "psi"}
